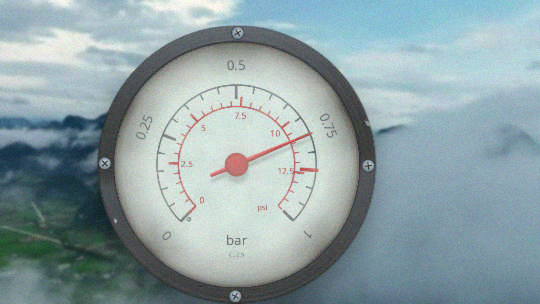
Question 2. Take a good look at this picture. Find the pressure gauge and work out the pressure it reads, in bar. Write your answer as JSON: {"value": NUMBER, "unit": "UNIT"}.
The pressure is {"value": 0.75, "unit": "bar"}
